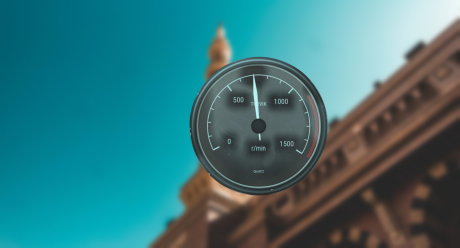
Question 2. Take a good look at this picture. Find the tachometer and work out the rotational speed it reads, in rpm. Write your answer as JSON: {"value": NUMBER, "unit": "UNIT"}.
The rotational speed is {"value": 700, "unit": "rpm"}
